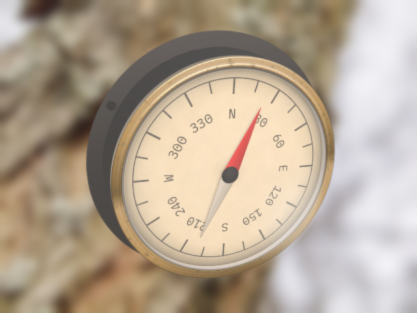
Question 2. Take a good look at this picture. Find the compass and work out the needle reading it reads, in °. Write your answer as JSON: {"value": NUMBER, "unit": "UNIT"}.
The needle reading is {"value": 22.5, "unit": "°"}
